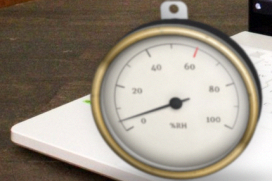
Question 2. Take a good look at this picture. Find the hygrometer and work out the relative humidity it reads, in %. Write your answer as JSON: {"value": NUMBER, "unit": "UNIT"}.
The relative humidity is {"value": 5, "unit": "%"}
